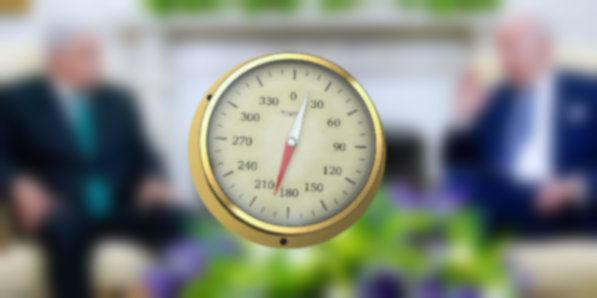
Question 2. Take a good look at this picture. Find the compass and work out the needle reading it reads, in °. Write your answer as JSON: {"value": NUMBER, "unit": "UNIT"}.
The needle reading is {"value": 195, "unit": "°"}
